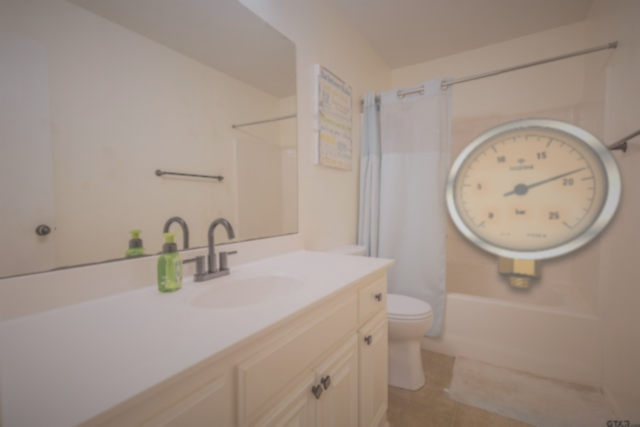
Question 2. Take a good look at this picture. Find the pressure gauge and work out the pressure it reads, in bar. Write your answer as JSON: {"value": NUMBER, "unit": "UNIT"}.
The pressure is {"value": 19, "unit": "bar"}
